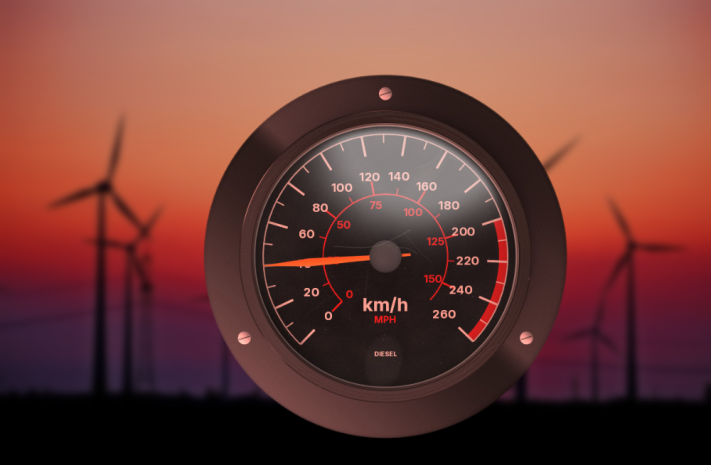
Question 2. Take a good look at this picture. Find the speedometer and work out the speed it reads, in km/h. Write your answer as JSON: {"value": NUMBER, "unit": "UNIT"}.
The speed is {"value": 40, "unit": "km/h"}
